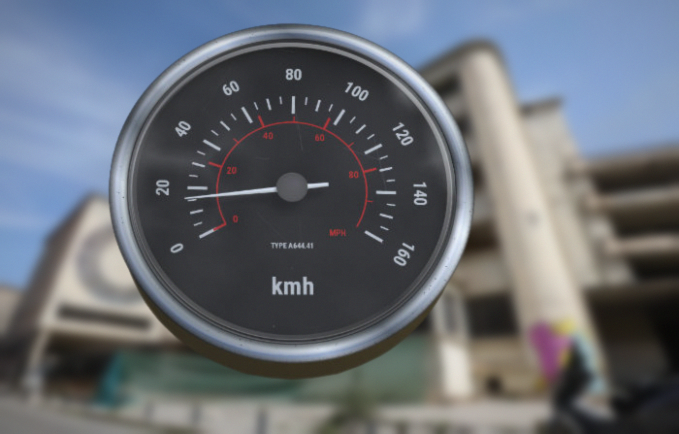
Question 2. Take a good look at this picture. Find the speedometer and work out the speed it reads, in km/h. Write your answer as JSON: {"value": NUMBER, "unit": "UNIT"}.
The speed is {"value": 15, "unit": "km/h"}
